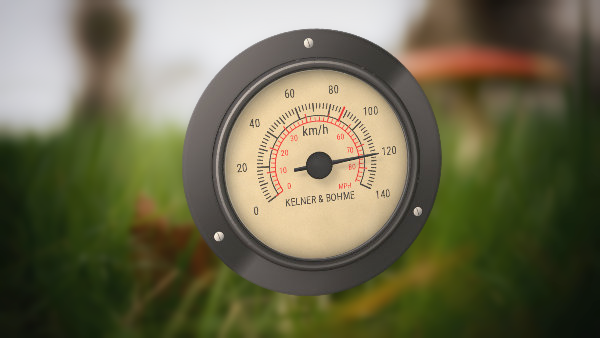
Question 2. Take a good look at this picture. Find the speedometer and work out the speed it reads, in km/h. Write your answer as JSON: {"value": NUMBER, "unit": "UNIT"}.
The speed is {"value": 120, "unit": "km/h"}
